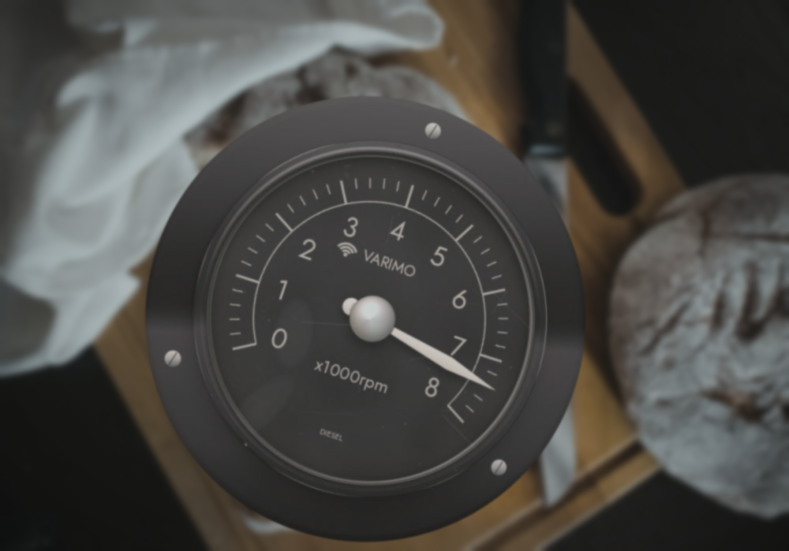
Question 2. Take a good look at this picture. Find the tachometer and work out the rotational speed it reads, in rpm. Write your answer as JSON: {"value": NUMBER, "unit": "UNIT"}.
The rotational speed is {"value": 7400, "unit": "rpm"}
